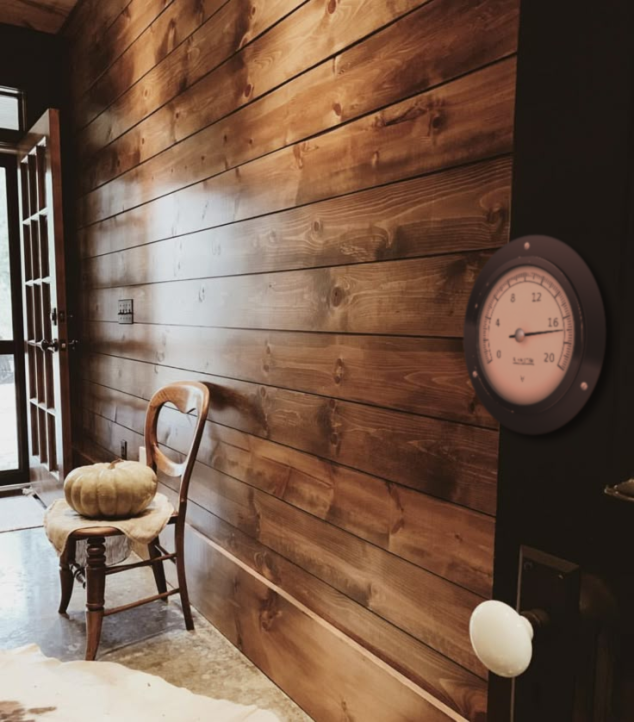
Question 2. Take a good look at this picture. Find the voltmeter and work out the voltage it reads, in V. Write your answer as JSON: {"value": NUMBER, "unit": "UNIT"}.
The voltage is {"value": 17, "unit": "V"}
